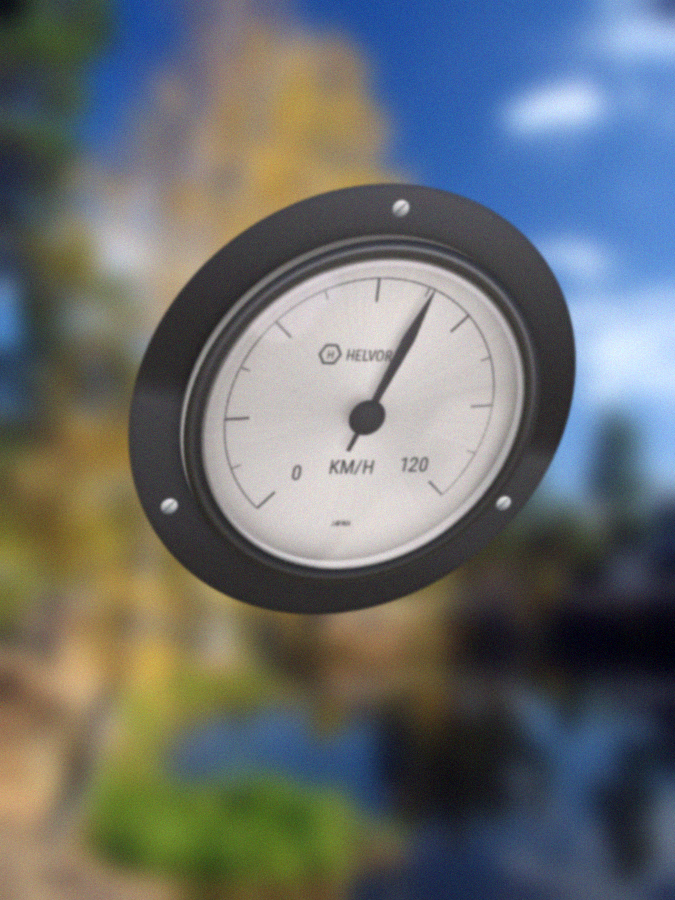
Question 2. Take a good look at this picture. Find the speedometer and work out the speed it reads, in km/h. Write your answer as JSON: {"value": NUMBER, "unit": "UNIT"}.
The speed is {"value": 70, "unit": "km/h"}
